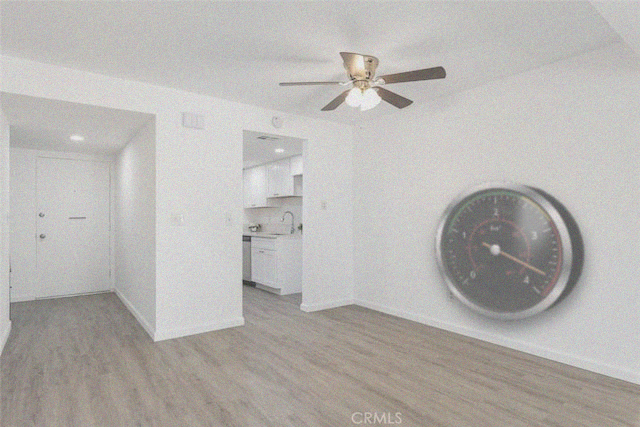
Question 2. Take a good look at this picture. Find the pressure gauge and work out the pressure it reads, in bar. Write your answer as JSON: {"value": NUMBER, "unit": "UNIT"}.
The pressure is {"value": 3.7, "unit": "bar"}
